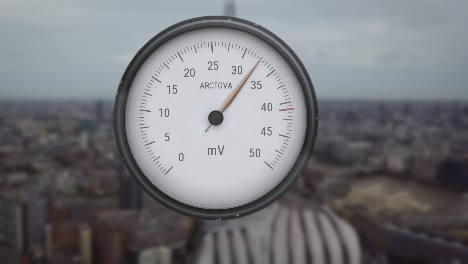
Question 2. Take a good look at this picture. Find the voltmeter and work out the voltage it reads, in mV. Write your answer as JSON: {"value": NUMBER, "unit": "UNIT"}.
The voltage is {"value": 32.5, "unit": "mV"}
